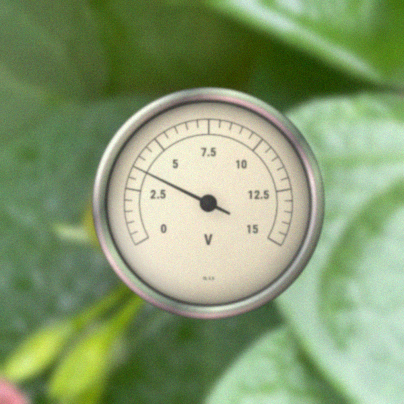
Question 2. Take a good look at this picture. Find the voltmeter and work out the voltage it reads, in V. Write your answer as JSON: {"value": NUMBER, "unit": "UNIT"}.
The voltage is {"value": 3.5, "unit": "V"}
